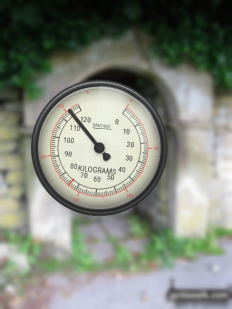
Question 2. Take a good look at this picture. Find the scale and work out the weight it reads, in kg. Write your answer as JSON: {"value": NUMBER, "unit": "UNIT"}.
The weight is {"value": 115, "unit": "kg"}
